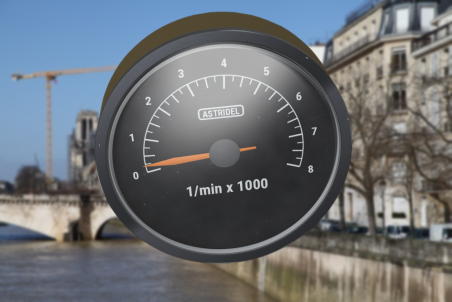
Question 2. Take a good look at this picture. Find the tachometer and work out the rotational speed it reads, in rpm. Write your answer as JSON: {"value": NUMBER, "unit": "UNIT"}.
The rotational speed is {"value": 250, "unit": "rpm"}
